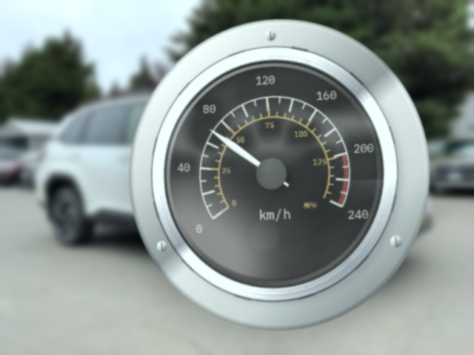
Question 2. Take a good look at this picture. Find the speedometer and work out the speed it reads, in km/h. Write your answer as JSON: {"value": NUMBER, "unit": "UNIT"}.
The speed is {"value": 70, "unit": "km/h"}
